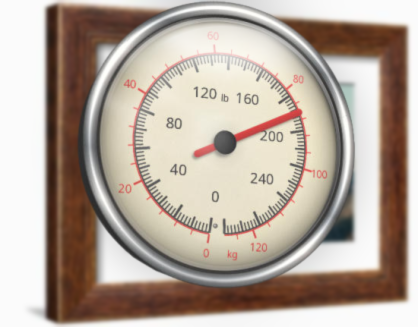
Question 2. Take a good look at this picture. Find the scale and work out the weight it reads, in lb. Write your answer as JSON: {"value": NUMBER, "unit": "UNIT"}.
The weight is {"value": 190, "unit": "lb"}
